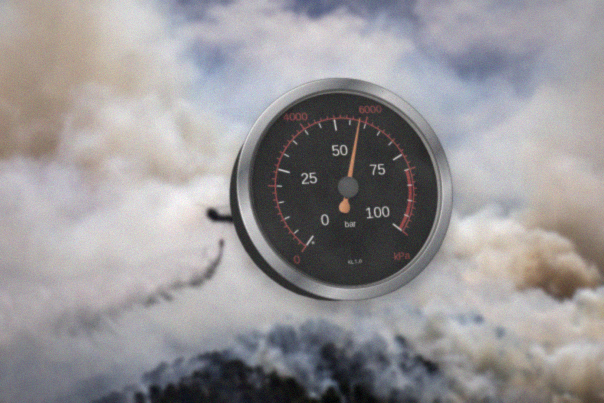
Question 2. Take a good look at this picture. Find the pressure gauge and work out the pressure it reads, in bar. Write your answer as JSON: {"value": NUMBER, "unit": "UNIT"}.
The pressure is {"value": 57.5, "unit": "bar"}
